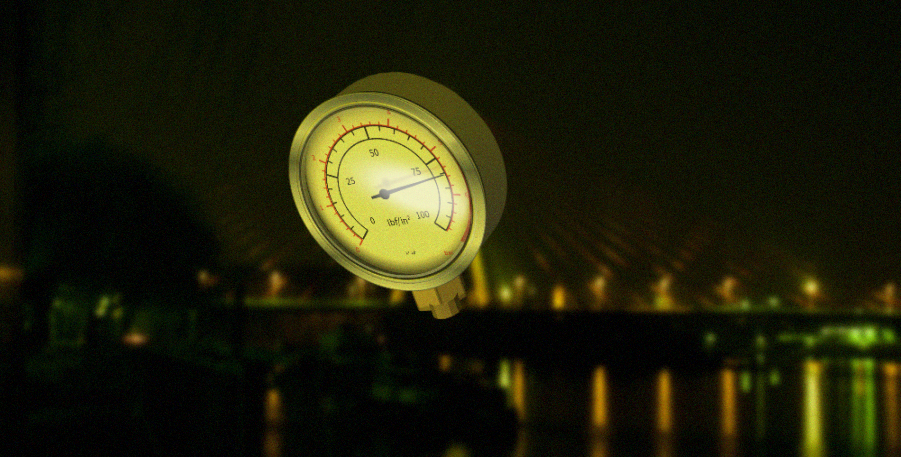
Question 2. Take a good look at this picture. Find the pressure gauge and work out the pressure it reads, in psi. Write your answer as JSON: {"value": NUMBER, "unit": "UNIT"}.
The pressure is {"value": 80, "unit": "psi"}
